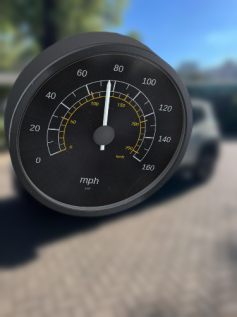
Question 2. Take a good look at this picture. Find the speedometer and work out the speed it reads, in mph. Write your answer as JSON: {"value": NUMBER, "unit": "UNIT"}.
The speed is {"value": 75, "unit": "mph"}
